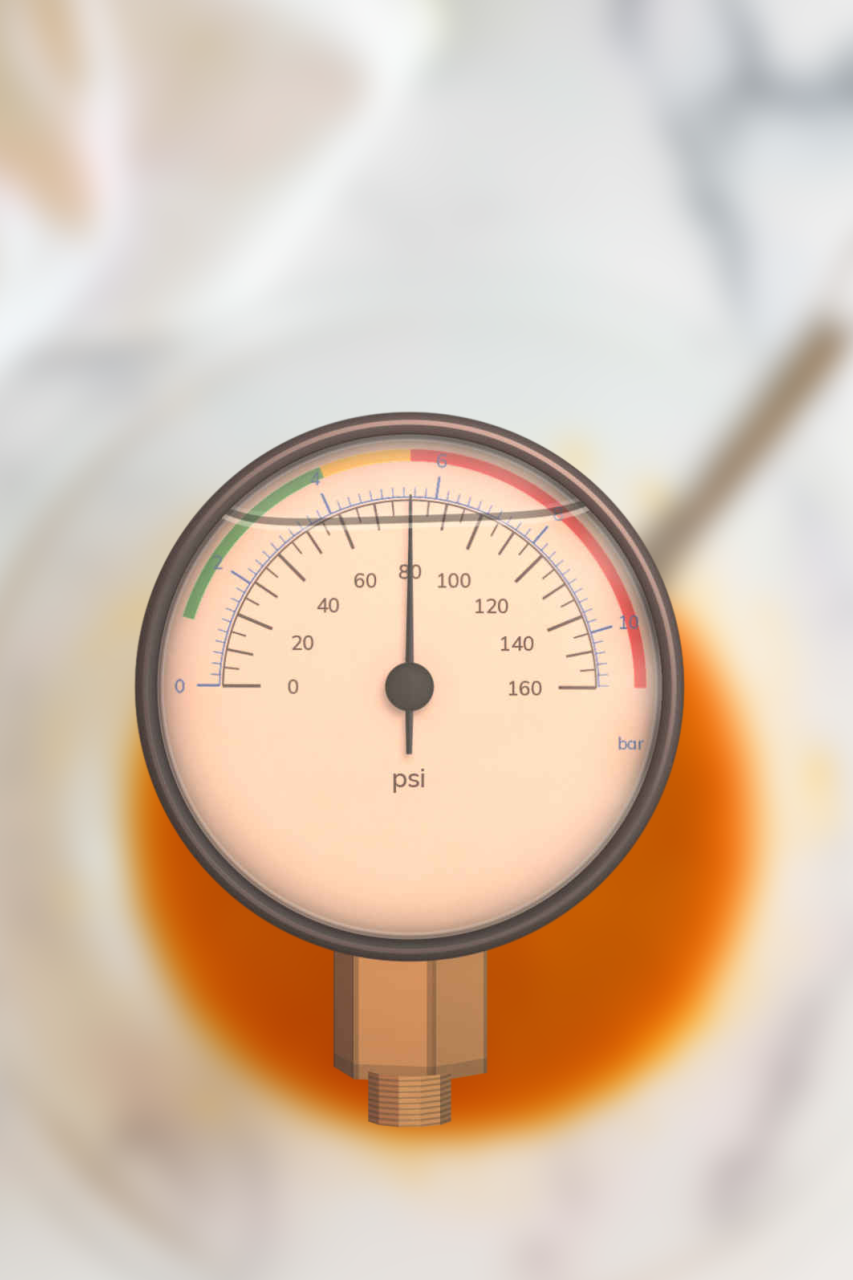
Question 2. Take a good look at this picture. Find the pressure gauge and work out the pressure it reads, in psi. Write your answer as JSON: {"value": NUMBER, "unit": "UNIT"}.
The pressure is {"value": 80, "unit": "psi"}
